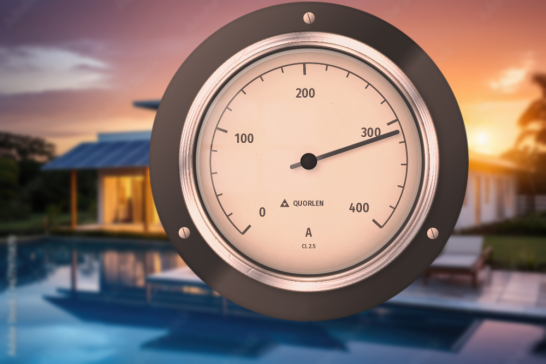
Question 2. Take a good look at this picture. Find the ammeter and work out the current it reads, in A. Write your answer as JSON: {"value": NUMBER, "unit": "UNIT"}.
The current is {"value": 310, "unit": "A"}
